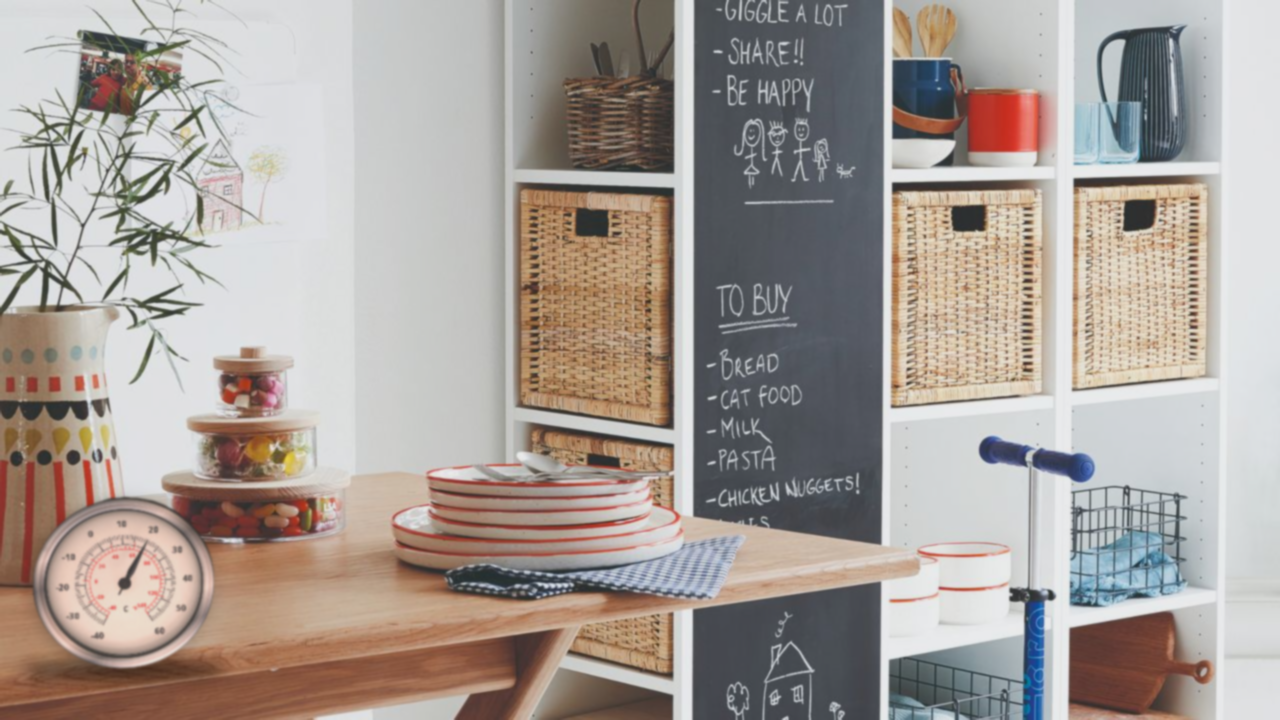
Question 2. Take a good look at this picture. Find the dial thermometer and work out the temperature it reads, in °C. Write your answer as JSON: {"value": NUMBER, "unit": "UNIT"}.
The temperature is {"value": 20, "unit": "°C"}
